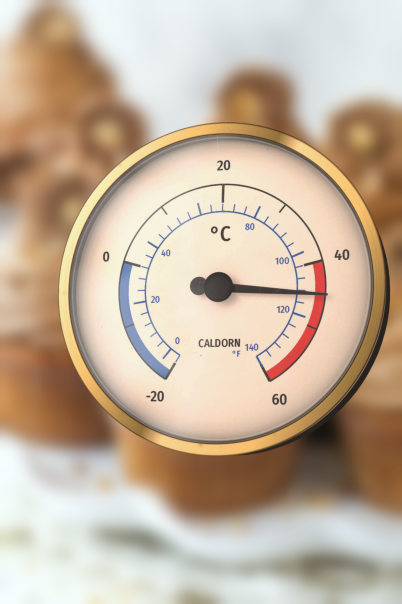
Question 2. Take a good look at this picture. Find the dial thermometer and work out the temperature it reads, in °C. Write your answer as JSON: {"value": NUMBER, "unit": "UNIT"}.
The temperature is {"value": 45, "unit": "°C"}
